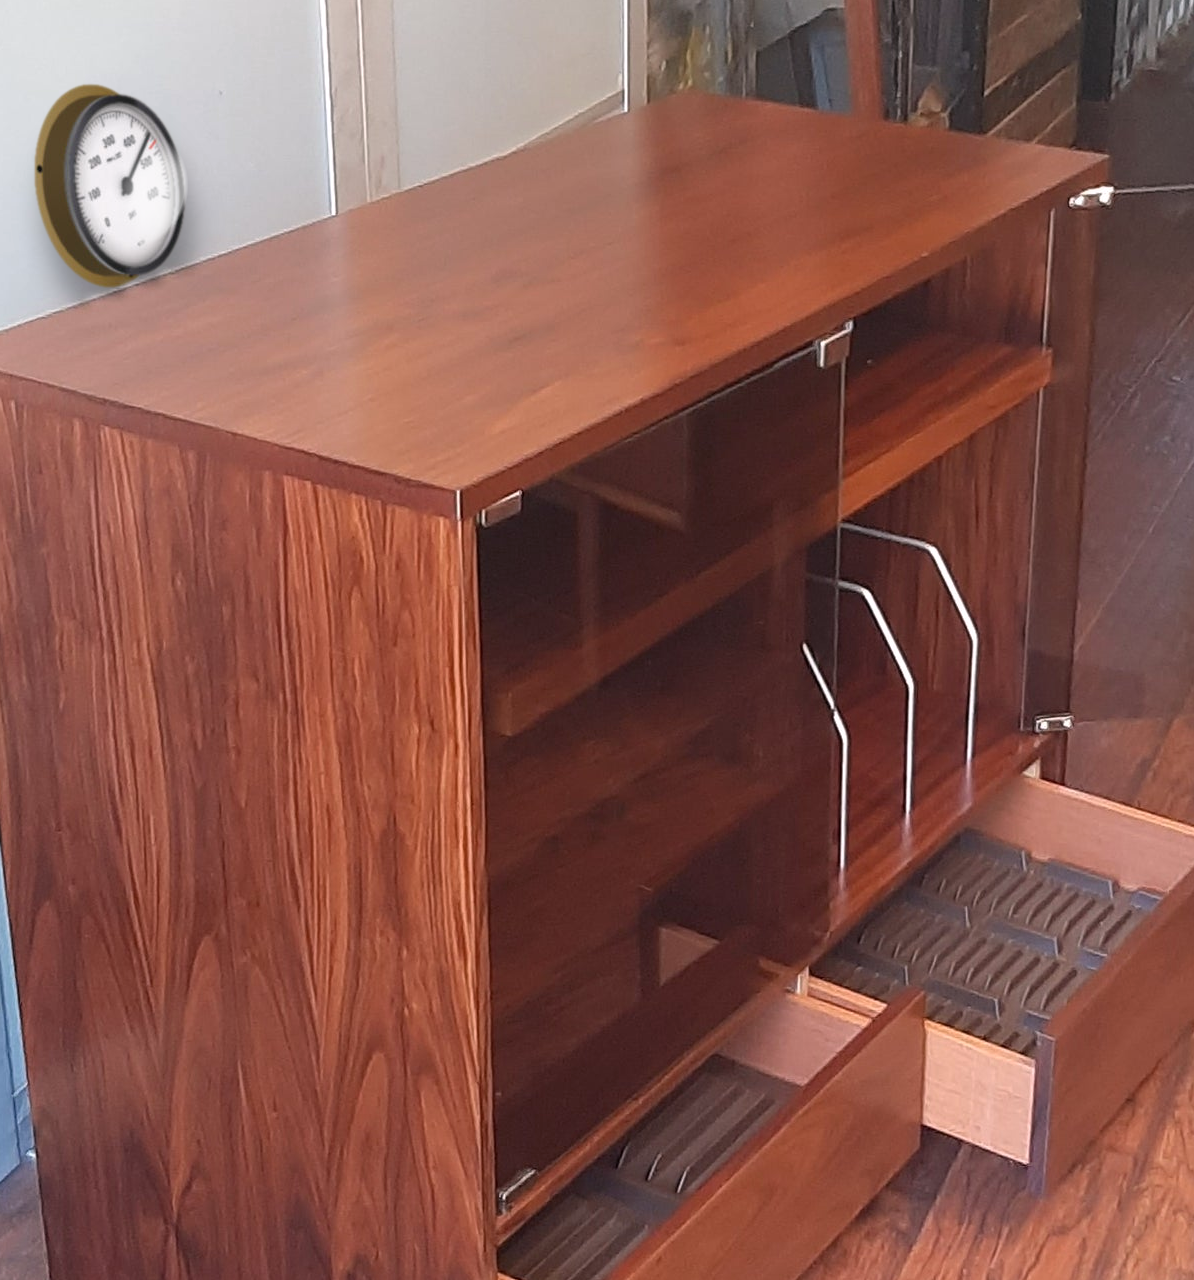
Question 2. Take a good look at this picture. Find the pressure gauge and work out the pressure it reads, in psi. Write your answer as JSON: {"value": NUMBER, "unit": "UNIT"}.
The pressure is {"value": 450, "unit": "psi"}
